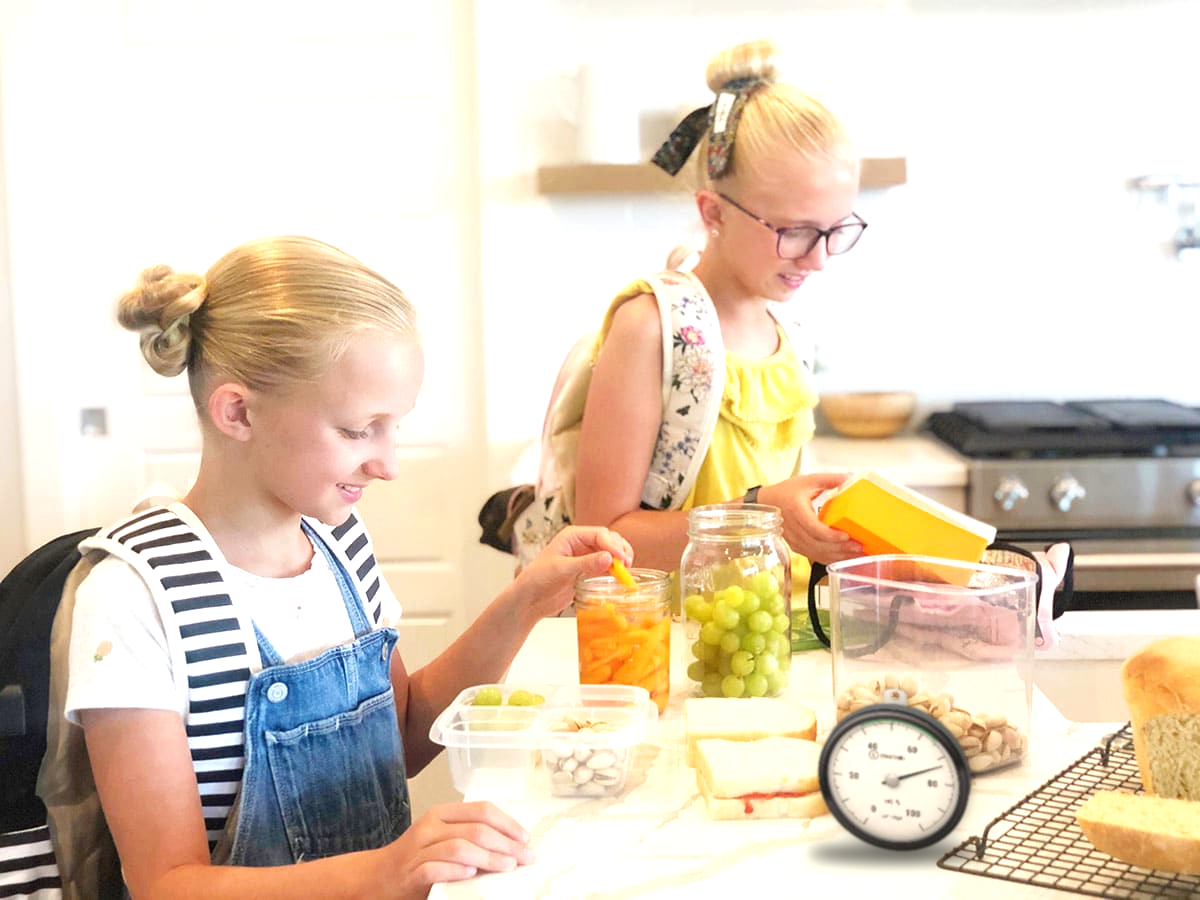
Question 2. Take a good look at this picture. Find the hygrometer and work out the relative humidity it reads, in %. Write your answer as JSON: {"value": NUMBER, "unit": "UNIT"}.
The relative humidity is {"value": 72.5, "unit": "%"}
